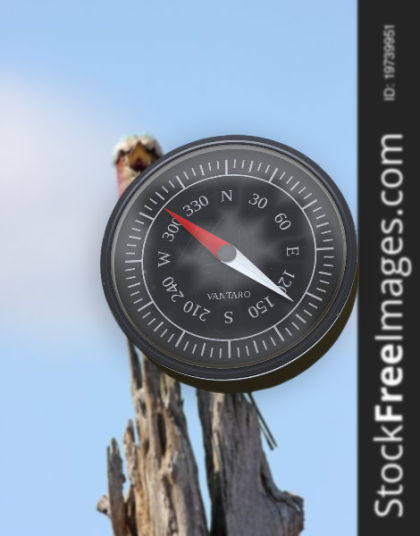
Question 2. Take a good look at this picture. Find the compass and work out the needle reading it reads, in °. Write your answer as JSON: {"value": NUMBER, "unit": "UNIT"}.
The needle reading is {"value": 310, "unit": "°"}
